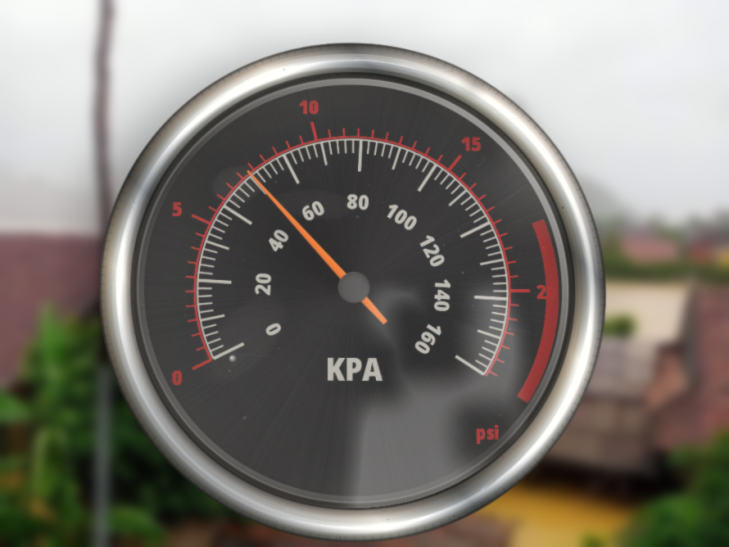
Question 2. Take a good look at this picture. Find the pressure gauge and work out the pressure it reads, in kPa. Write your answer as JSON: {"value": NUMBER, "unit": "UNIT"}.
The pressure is {"value": 50, "unit": "kPa"}
